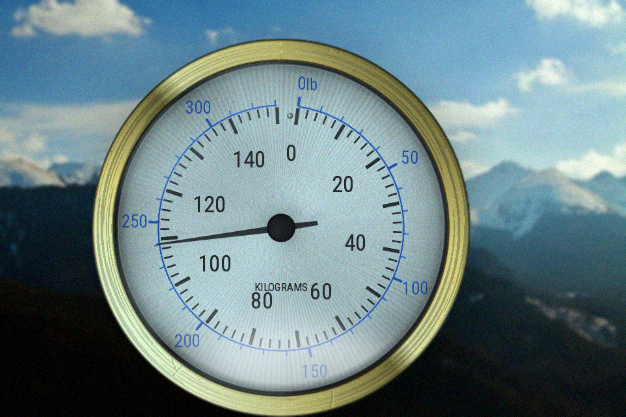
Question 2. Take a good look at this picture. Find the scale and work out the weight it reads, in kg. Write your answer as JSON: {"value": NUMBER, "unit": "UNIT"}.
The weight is {"value": 109, "unit": "kg"}
